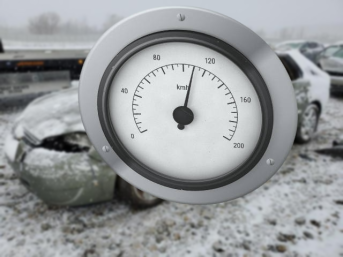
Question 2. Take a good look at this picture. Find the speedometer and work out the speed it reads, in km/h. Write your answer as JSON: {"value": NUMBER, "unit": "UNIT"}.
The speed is {"value": 110, "unit": "km/h"}
